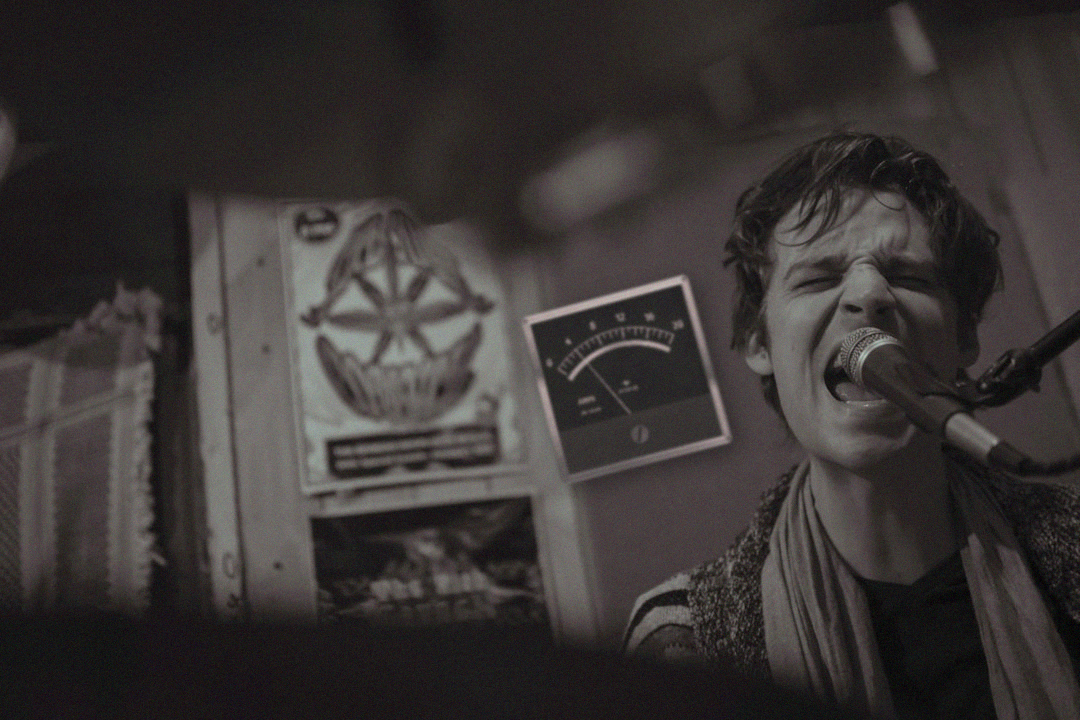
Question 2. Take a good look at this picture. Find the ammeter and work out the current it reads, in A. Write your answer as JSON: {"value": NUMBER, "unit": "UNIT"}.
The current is {"value": 4, "unit": "A"}
